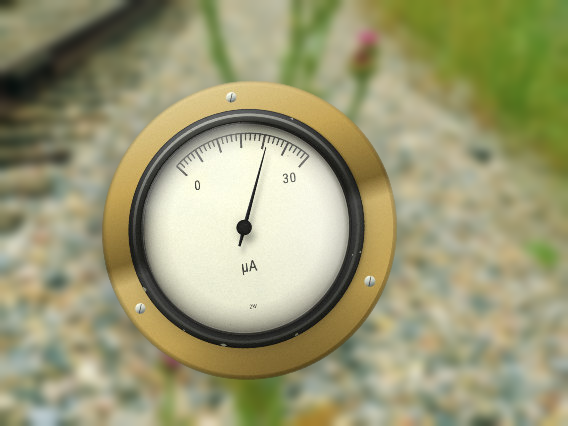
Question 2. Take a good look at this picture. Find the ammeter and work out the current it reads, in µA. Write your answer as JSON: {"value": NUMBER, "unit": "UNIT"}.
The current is {"value": 21, "unit": "µA"}
